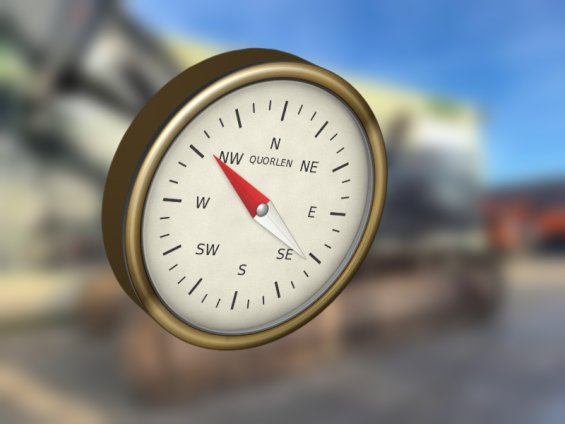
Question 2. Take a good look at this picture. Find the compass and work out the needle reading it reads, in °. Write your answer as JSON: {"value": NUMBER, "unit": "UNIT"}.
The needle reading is {"value": 305, "unit": "°"}
